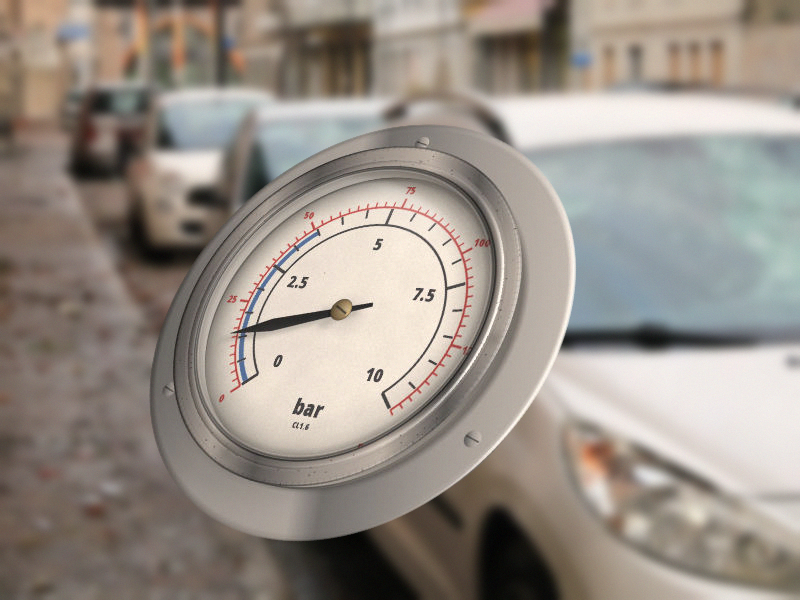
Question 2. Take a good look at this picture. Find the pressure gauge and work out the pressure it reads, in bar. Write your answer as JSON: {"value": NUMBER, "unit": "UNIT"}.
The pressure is {"value": 1, "unit": "bar"}
